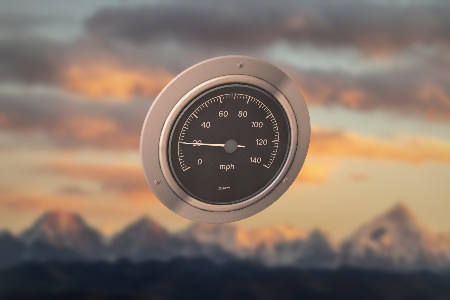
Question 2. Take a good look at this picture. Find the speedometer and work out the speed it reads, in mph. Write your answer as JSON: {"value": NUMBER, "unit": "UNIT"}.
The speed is {"value": 20, "unit": "mph"}
